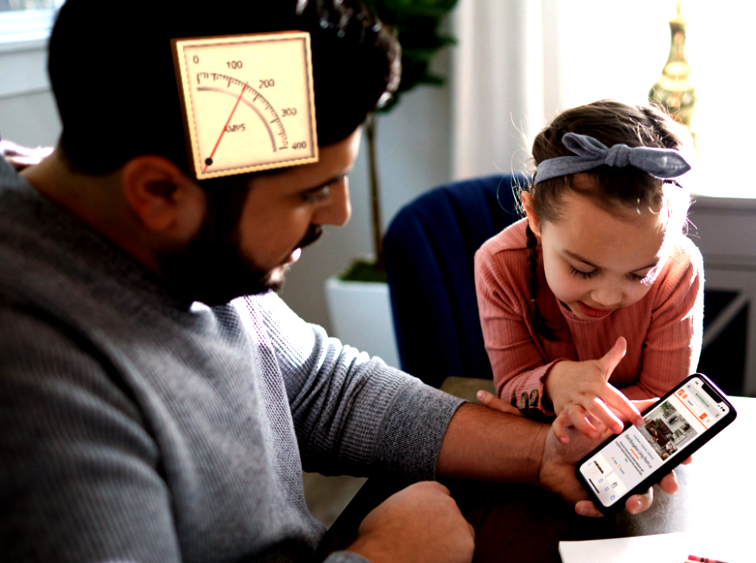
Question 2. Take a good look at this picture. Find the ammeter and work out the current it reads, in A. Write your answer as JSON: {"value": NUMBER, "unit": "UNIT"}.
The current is {"value": 150, "unit": "A"}
